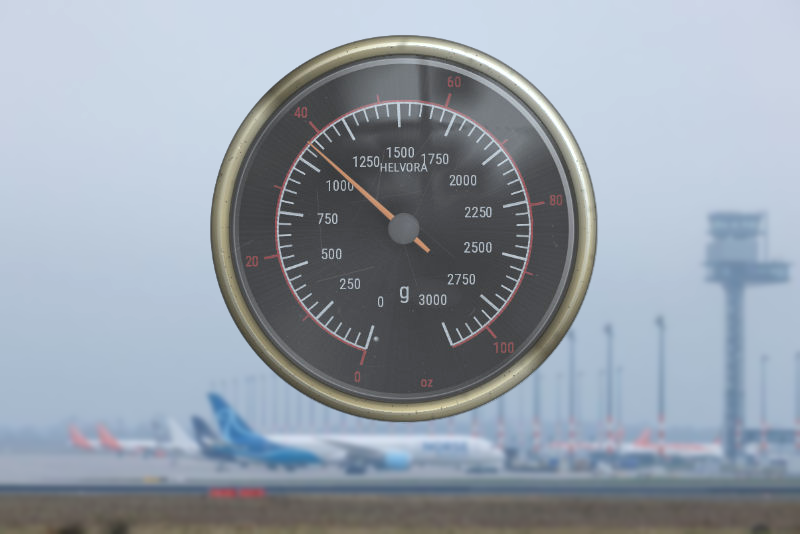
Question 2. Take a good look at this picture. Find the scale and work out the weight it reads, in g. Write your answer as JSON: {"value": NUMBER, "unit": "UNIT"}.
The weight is {"value": 1075, "unit": "g"}
